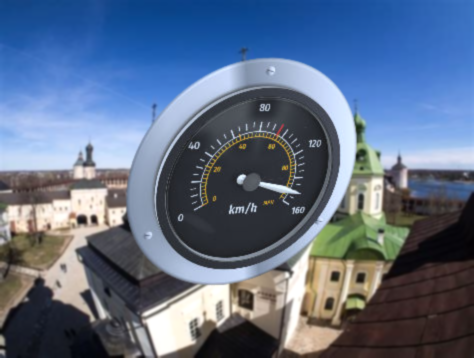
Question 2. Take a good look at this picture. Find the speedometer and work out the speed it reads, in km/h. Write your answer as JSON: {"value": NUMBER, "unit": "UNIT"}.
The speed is {"value": 150, "unit": "km/h"}
